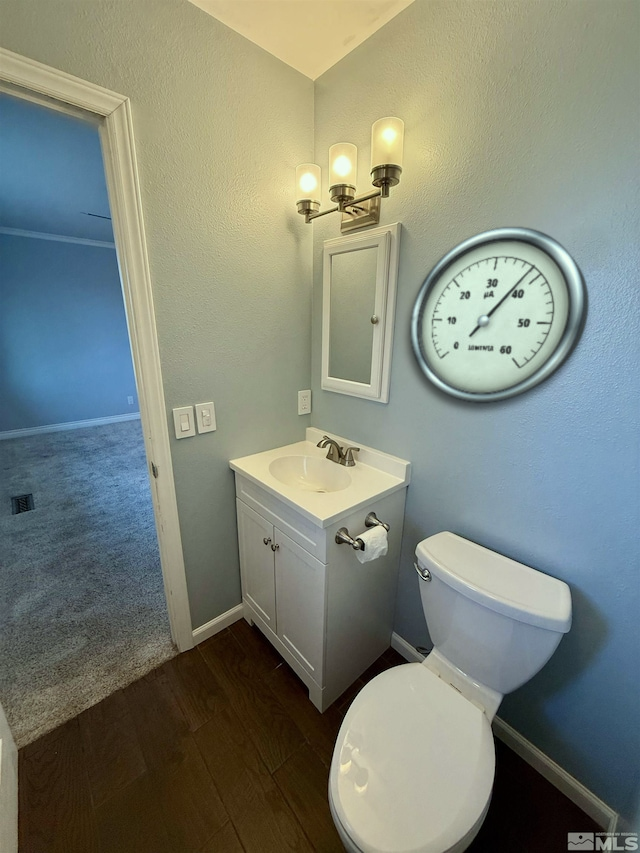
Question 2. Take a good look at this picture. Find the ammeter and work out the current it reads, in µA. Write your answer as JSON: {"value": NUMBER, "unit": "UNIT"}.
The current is {"value": 38, "unit": "µA"}
